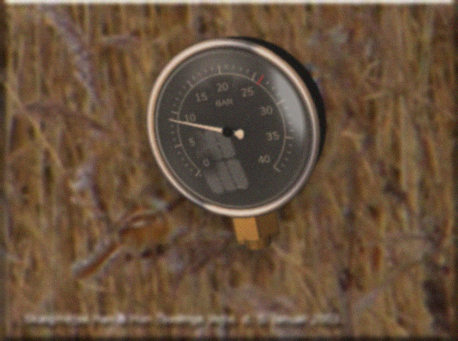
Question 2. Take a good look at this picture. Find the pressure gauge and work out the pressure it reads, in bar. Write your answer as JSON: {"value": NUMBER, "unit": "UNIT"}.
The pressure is {"value": 9, "unit": "bar"}
